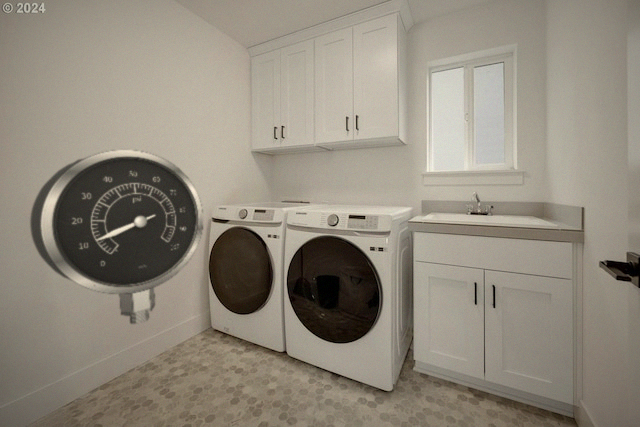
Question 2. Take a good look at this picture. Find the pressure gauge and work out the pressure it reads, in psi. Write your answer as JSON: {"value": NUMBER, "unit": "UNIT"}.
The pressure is {"value": 10, "unit": "psi"}
